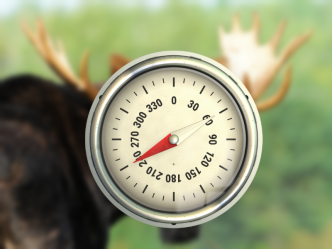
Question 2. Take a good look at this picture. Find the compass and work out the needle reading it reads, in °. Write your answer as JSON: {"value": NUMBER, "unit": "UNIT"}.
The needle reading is {"value": 240, "unit": "°"}
